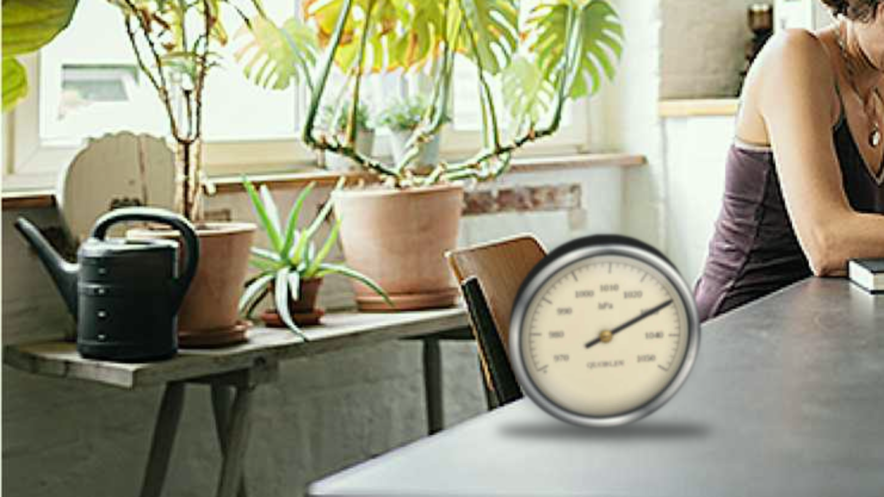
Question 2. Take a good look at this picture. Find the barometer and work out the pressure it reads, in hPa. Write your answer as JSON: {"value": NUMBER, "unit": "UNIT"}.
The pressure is {"value": 1030, "unit": "hPa"}
